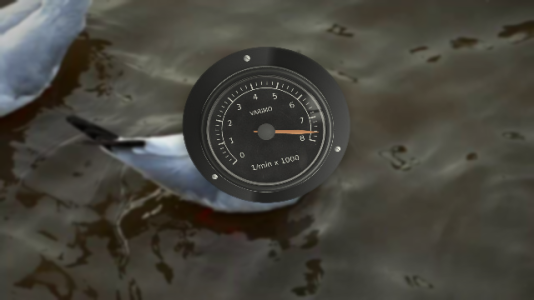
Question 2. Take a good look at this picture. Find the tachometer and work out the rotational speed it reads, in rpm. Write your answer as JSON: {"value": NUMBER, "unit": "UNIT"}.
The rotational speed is {"value": 7600, "unit": "rpm"}
